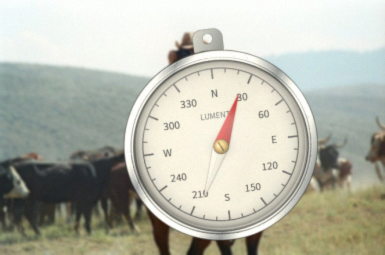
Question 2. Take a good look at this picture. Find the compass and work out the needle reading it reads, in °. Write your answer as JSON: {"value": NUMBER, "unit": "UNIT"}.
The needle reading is {"value": 25, "unit": "°"}
